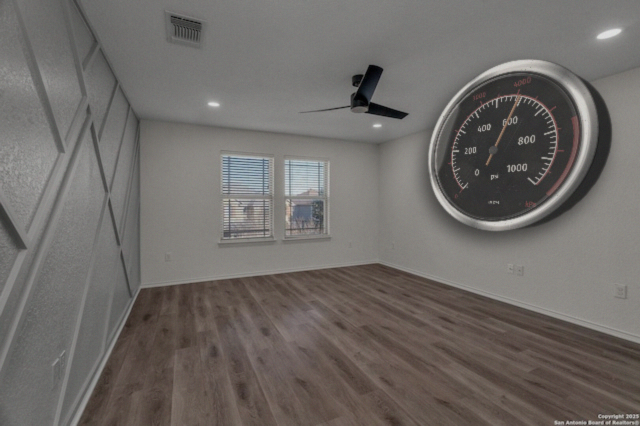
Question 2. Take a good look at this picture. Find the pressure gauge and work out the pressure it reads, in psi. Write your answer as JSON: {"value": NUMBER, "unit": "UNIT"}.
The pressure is {"value": 600, "unit": "psi"}
